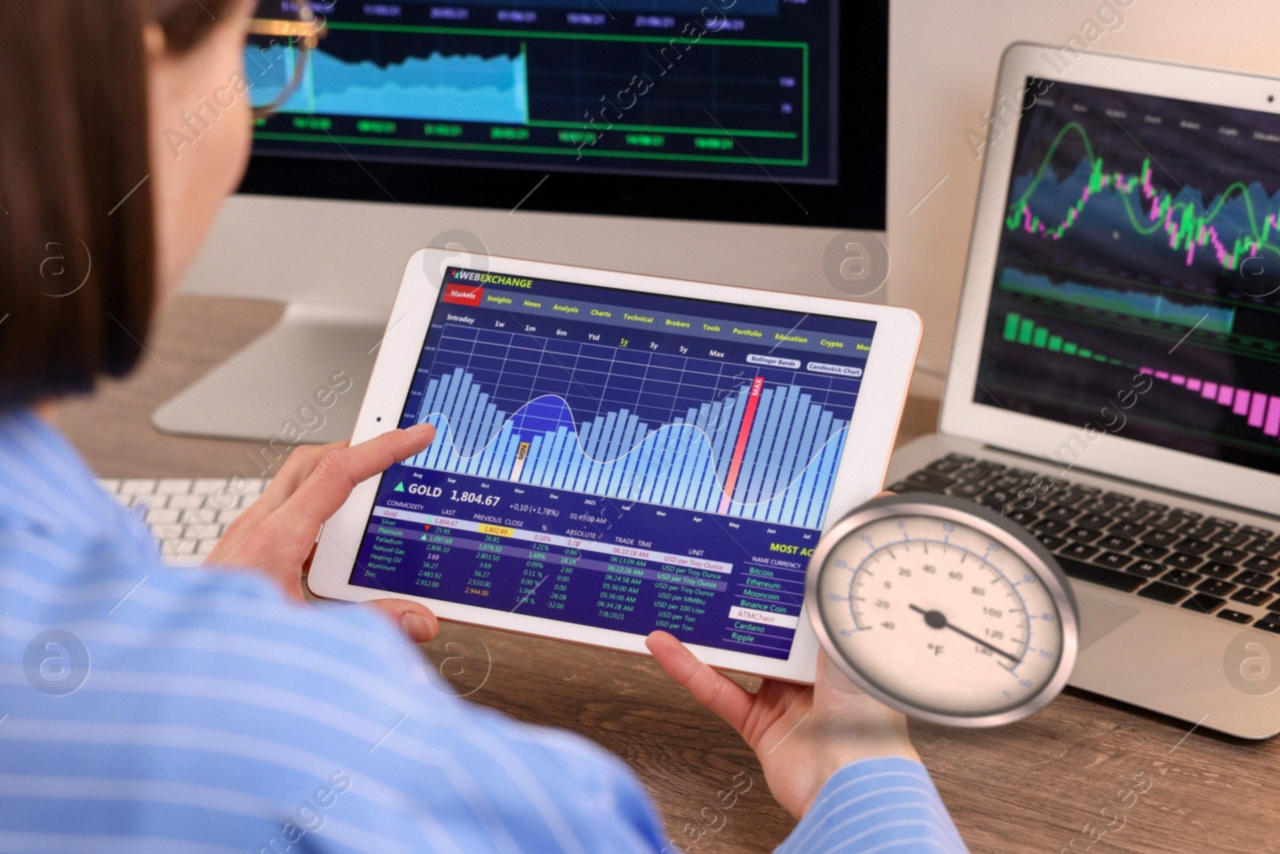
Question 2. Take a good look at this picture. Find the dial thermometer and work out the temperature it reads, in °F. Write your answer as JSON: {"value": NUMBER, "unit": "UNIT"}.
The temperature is {"value": 130, "unit": "°F"}
